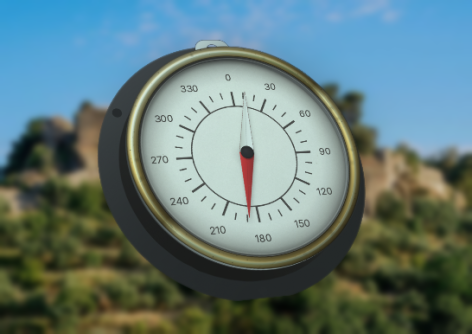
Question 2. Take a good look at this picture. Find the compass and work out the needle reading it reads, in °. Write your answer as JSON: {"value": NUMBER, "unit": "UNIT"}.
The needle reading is {"value": 190, "unit": "°"}
